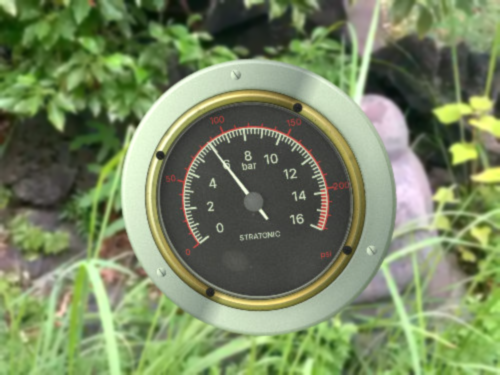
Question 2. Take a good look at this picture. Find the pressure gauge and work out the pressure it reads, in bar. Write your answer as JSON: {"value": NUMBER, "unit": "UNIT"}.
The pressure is {"value": 6, "unit": "bar"}
